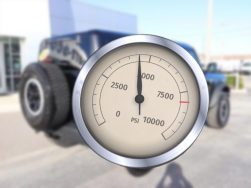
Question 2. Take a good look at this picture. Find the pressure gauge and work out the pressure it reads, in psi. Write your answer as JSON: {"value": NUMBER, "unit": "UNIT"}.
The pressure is {"value": 4500, "unit": "psi"}
